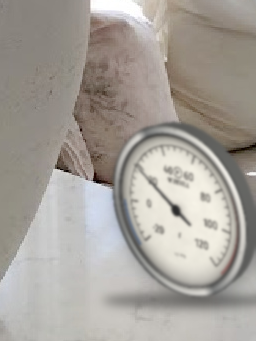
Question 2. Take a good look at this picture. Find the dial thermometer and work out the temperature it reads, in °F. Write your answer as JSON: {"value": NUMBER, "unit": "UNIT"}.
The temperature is {"value": 20, "unit": "°F"}
